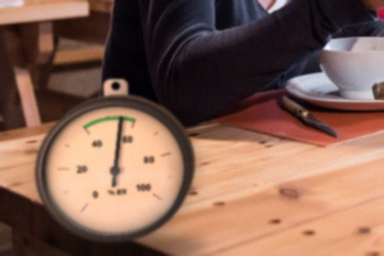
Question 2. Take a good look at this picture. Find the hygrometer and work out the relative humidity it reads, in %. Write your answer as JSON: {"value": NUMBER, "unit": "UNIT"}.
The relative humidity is {"value": 55, "unit": "%"}
